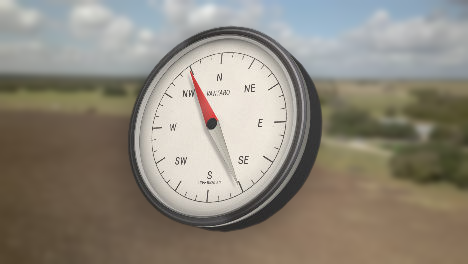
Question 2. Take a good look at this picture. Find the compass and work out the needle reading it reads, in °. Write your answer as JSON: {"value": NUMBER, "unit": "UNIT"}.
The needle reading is {"value": 330, "unit": "°"}
